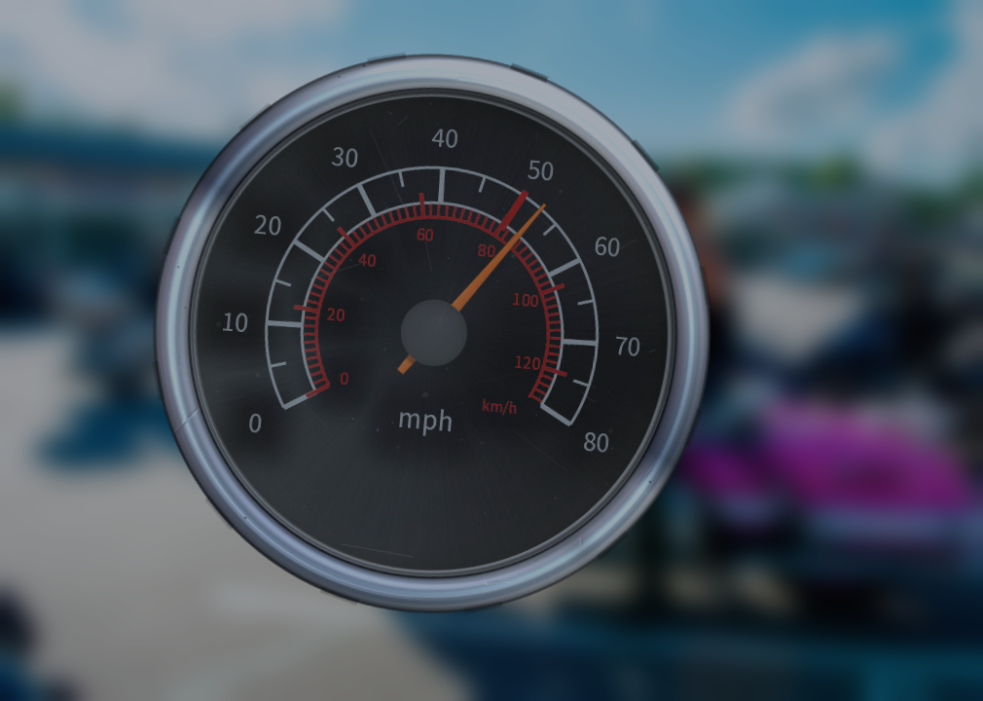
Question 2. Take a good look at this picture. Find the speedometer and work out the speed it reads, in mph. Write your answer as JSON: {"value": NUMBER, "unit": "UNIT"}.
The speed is {"value": 52.5, "unit": "mph"}
